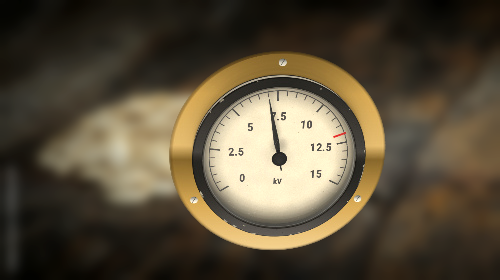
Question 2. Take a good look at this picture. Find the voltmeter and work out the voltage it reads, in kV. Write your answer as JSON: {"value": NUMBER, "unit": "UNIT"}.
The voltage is {"value": 7, "unit": "kV"}
